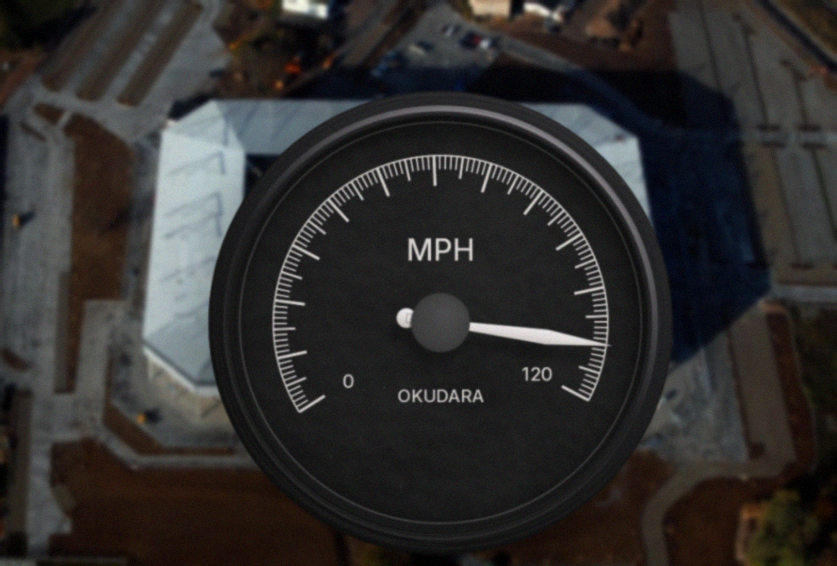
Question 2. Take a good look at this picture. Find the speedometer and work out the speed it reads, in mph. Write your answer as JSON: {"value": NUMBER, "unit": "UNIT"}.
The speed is {"value": 110, "unit": "mph"}
